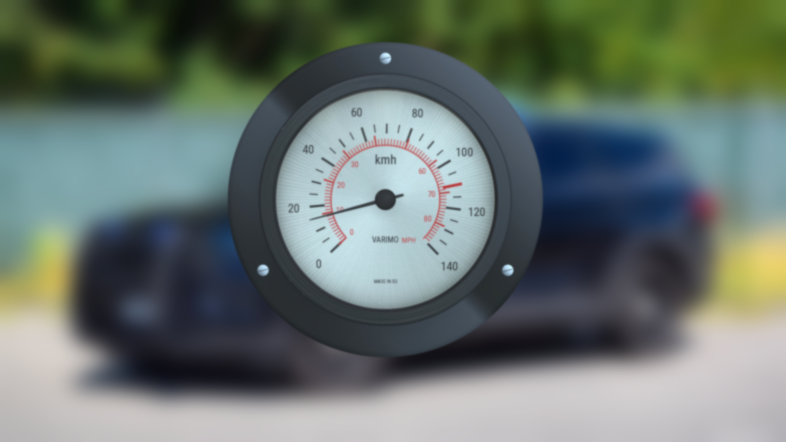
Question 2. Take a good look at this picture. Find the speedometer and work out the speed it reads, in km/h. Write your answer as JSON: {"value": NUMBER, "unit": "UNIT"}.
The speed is {"value": 15, "unit": "km/h"}
